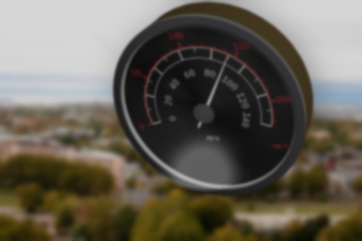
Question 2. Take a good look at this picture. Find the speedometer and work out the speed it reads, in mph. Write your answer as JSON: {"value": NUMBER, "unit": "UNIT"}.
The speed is {"value": 90, "unit": "mph"}
